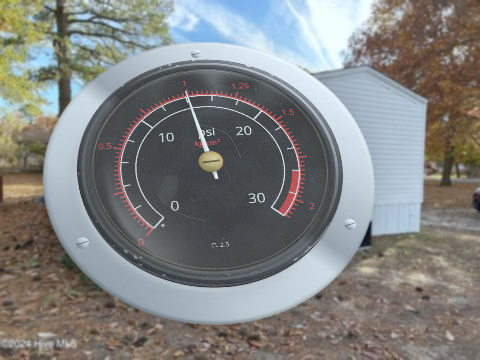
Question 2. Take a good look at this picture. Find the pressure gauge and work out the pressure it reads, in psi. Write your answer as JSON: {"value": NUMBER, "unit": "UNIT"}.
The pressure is {"value": 14, "unit": "psi"}
